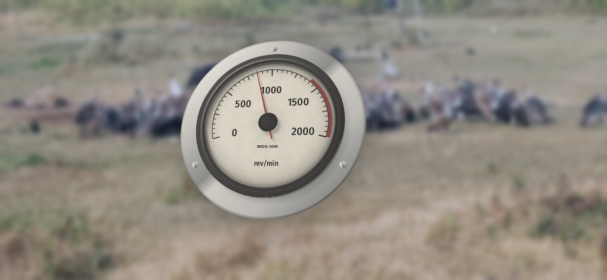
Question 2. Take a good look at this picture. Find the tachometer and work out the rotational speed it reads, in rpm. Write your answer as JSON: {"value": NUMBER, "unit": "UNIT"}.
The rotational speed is {"value": 850, "unit": "rpm"}
